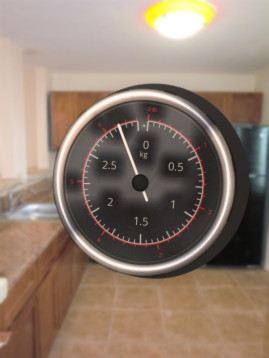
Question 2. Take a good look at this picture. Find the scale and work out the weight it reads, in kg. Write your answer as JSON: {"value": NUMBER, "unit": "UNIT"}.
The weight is {"value": 2.85, "unit": "kg"}
